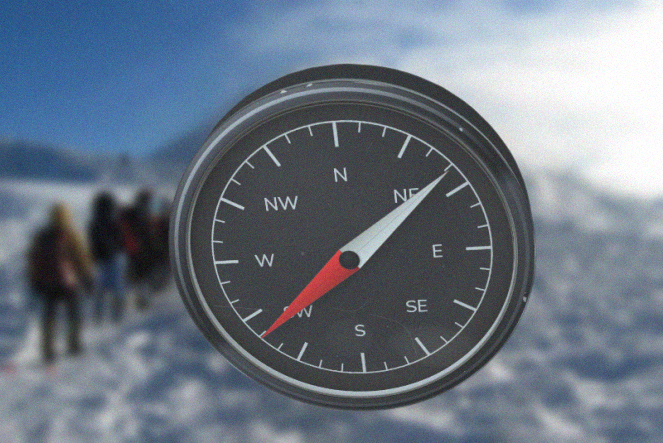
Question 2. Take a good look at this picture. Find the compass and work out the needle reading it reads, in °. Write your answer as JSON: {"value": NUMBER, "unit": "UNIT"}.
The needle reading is {"value": 230, "unit": "°"}
